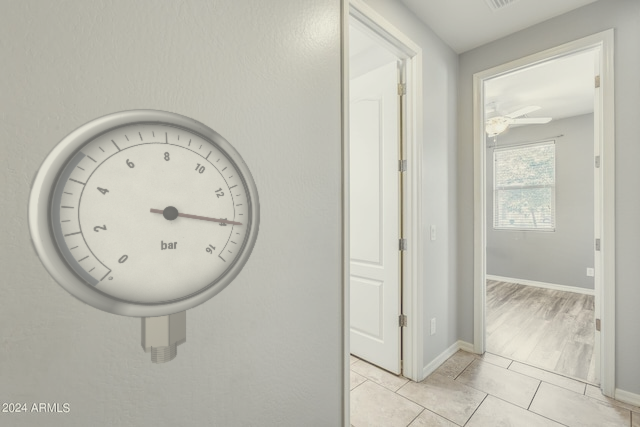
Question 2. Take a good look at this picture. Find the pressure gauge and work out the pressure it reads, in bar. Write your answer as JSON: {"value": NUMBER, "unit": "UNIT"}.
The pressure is {"value": 14, "unit": "bar"}
